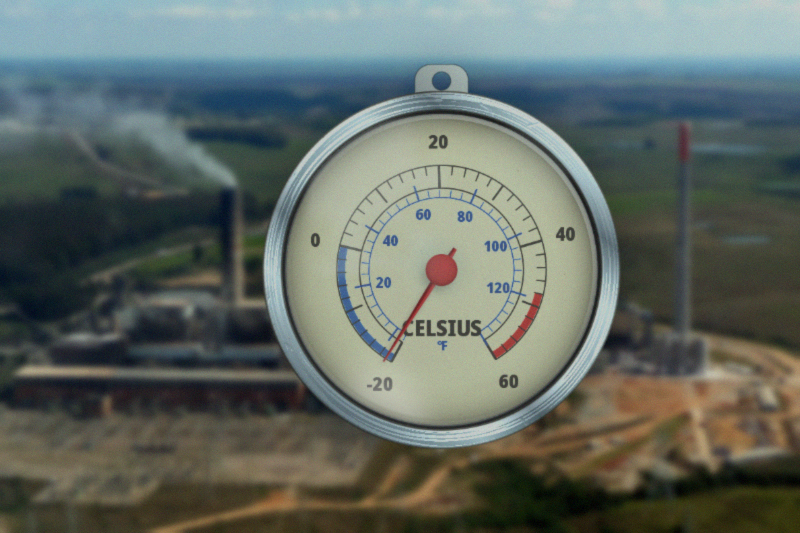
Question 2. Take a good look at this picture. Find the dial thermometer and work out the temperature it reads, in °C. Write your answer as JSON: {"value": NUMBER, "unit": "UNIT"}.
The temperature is {"value": -19, "unit": "°C"}
